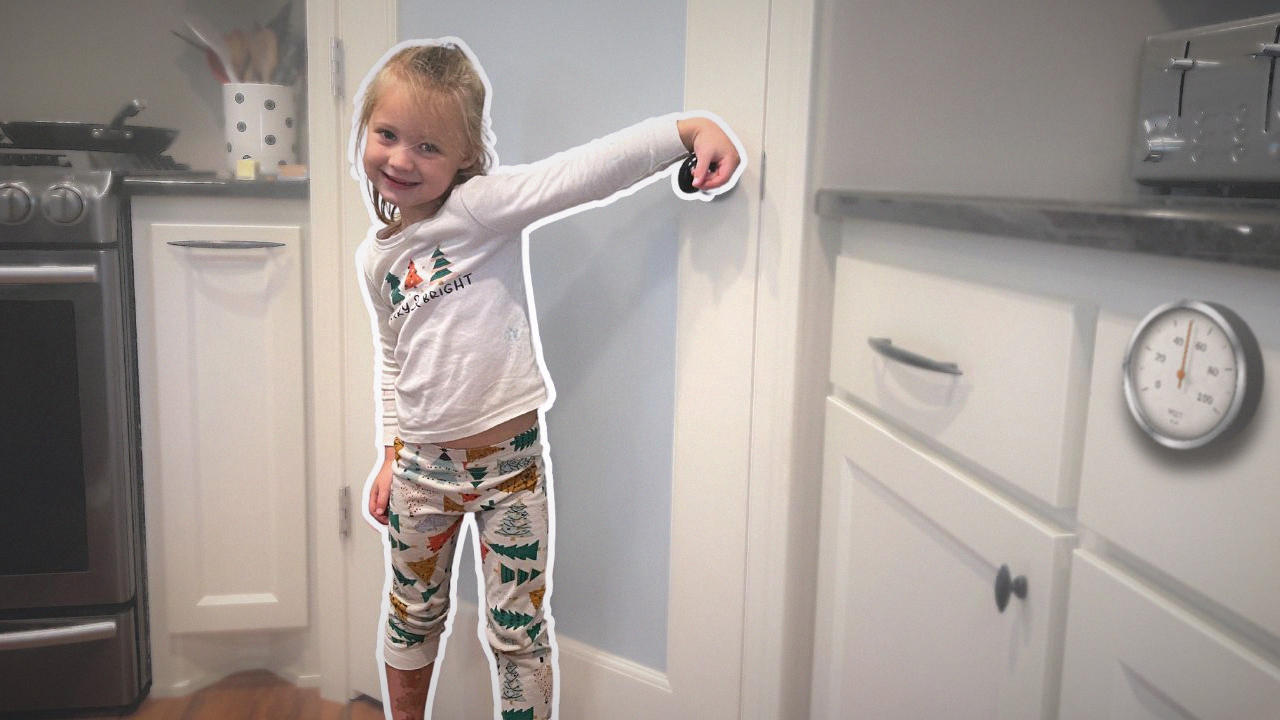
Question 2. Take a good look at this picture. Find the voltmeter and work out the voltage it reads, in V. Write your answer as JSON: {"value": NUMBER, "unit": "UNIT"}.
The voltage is {"value": 50, "unit": "V"}
